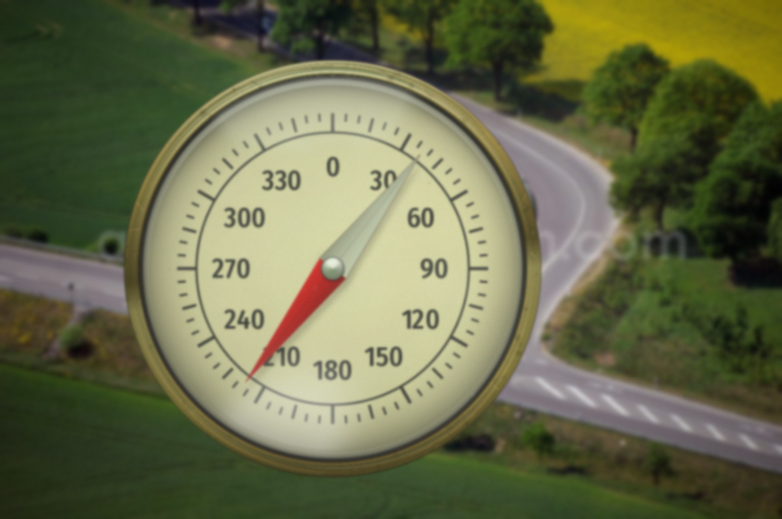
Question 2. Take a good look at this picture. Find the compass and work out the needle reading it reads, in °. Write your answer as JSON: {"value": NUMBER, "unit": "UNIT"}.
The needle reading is {"value": 217.5, "unit": "°"}
